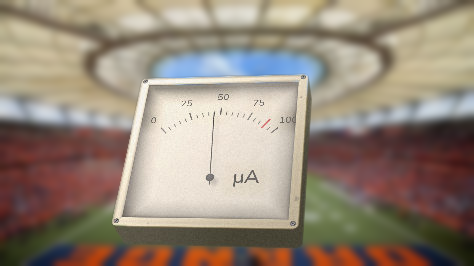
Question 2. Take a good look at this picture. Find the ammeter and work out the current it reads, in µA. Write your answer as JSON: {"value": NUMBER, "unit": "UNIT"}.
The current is {"value": 45, "unit": "µA"}
